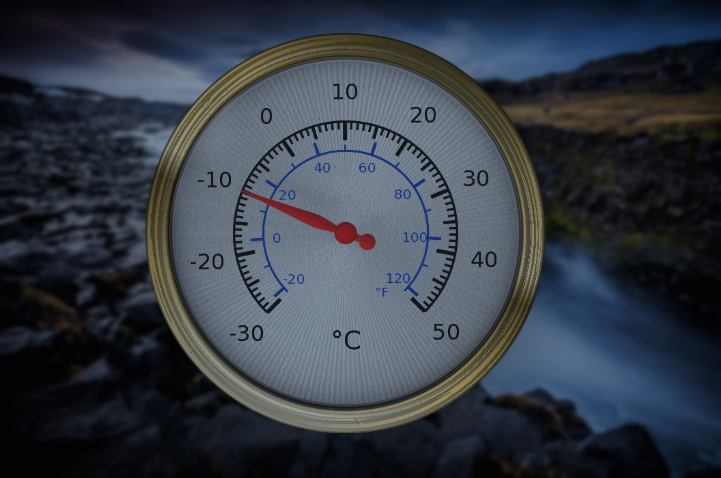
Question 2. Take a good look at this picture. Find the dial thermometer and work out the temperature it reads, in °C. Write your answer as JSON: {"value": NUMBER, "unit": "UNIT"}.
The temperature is {"value": -10, "unit": "°C"}
